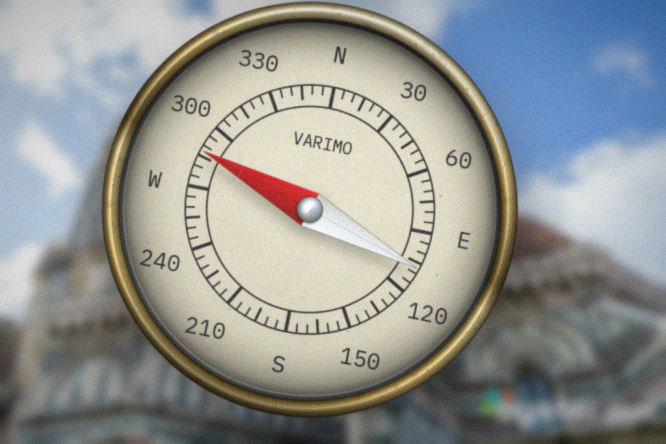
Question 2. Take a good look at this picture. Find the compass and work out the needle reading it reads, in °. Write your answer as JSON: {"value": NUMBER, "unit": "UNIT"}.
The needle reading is {"value": 287.5, "unit": "°"}
